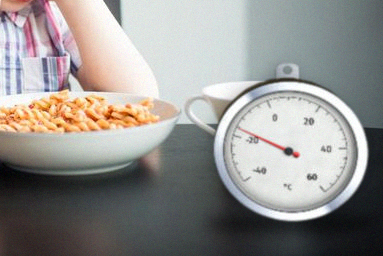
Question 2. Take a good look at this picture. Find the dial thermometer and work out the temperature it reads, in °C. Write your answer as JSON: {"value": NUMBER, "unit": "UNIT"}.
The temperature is {"value": -16, "unit": "°C"}
